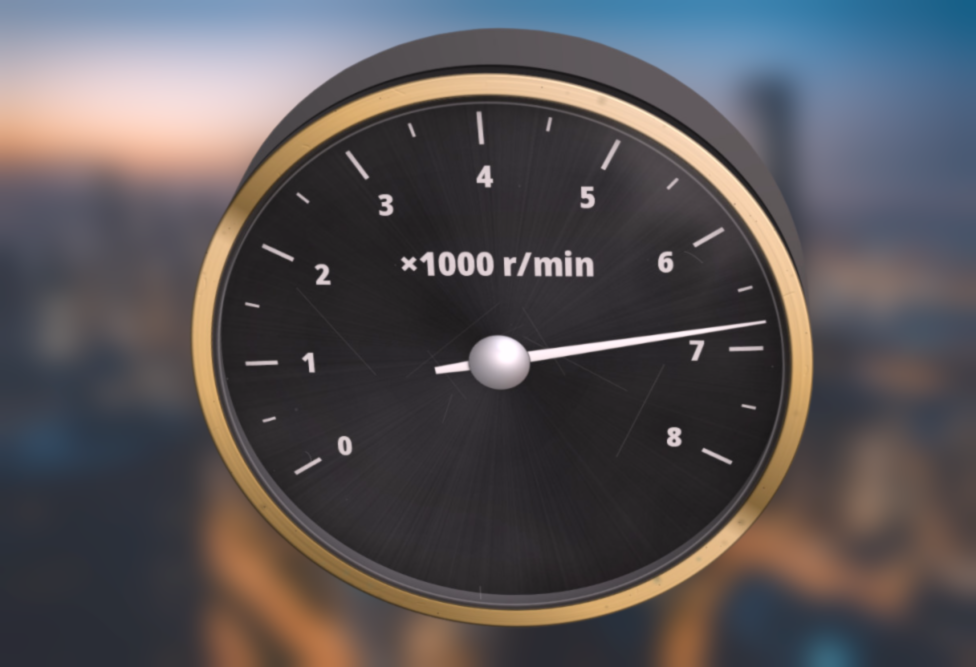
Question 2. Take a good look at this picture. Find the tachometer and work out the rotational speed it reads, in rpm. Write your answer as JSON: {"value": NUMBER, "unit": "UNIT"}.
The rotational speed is {"value": 6750, "unit": "rpm"}
